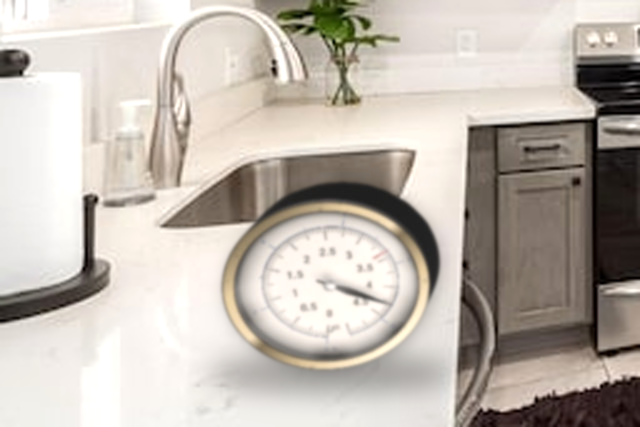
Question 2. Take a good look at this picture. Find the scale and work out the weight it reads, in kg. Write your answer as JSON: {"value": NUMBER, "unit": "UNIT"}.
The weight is {"value": 4.25, "unit": "kg"}
